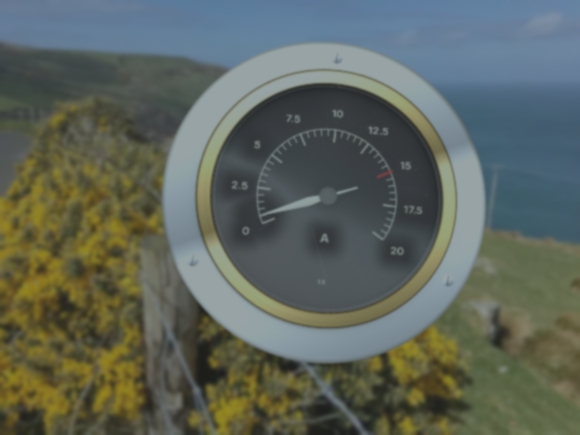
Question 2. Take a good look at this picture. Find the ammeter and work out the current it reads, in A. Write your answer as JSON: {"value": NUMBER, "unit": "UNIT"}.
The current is {"value": 0.5, "unit": "A"}
